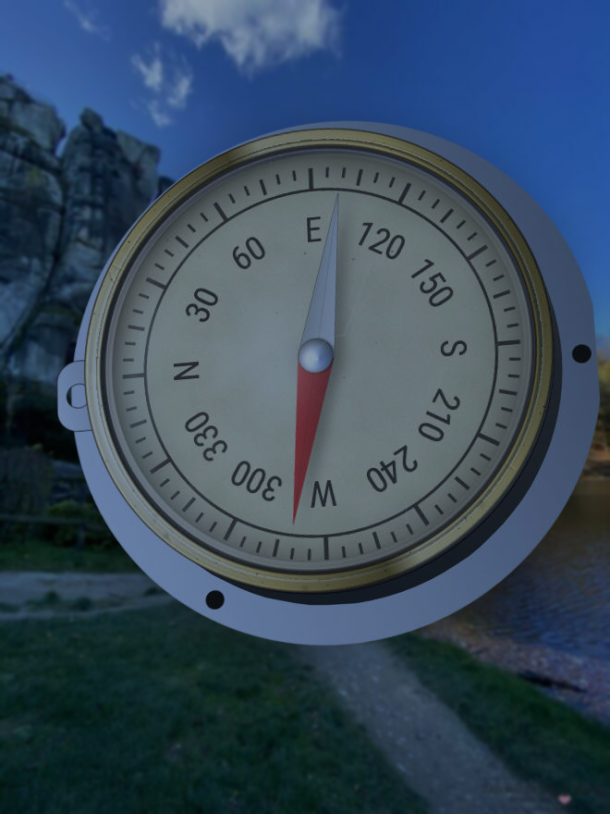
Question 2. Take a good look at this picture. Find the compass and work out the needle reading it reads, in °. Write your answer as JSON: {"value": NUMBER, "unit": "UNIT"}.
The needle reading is {"value": 280, "unit": "°"}
